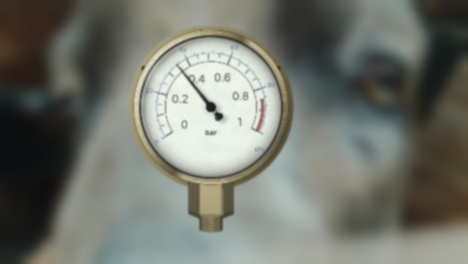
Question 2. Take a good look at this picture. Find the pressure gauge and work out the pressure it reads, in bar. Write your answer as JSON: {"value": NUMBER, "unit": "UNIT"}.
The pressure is {"value": 0.35, "unit": "bar"}
